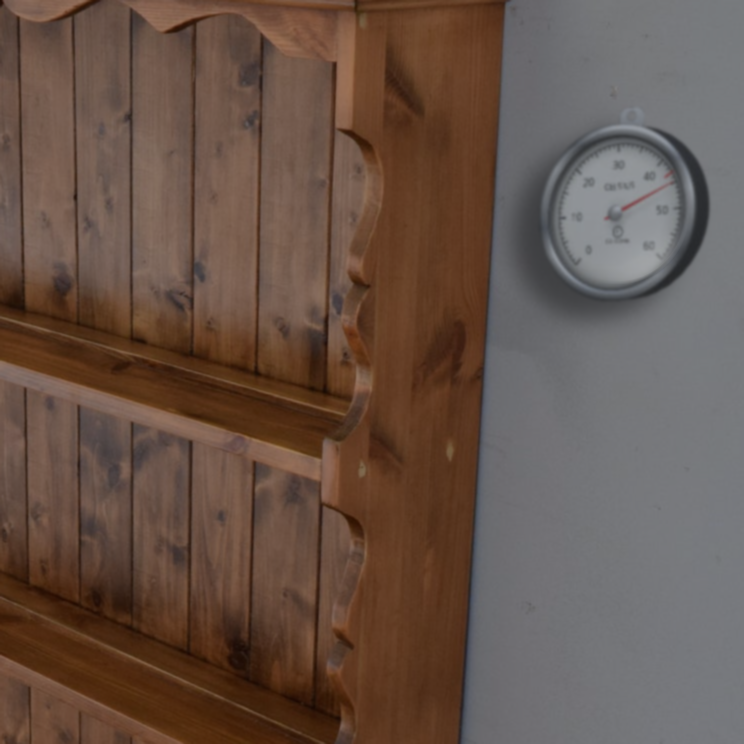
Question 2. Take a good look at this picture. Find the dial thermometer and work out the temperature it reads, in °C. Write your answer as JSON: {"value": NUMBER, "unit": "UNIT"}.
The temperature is {"value": 45, "unit": "°C"}
